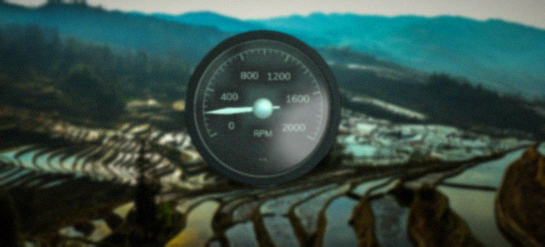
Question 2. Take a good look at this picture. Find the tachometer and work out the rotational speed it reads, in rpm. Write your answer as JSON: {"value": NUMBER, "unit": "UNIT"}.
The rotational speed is {"value": 200, "unit": "rpm"}
